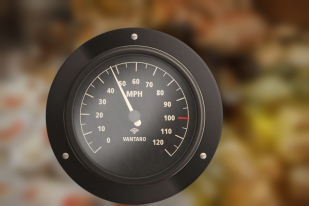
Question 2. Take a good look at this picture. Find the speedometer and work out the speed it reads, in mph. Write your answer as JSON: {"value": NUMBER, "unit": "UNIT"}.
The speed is {"value": 47.5, "unit": "mph"}
